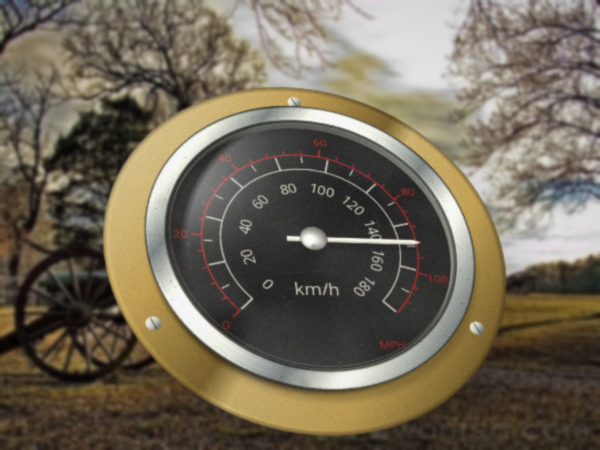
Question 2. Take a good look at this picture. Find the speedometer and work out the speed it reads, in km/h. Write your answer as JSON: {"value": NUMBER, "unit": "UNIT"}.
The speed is {"value": 150, "unit": "km/h"}
